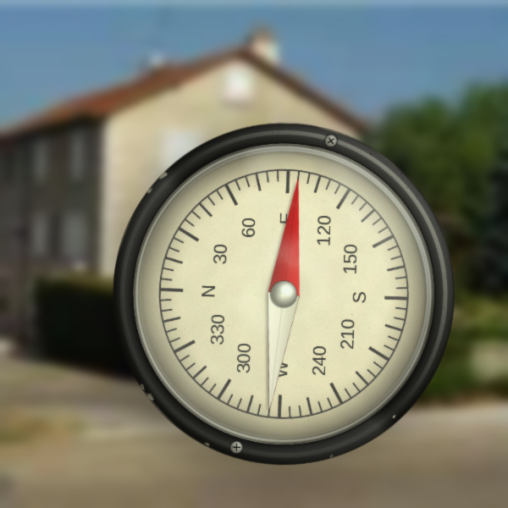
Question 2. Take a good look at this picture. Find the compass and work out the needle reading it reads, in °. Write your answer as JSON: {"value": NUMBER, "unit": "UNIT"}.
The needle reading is {"value": 95, "unit": "°"}
